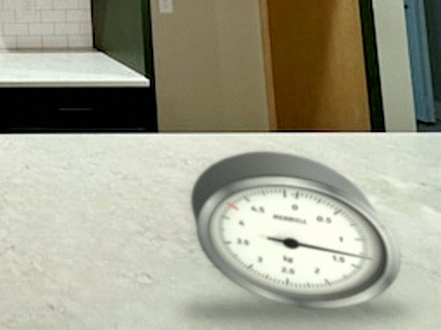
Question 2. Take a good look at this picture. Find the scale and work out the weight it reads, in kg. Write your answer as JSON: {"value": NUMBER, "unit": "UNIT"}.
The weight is {"value": 1.25, "unit": "kg"}
